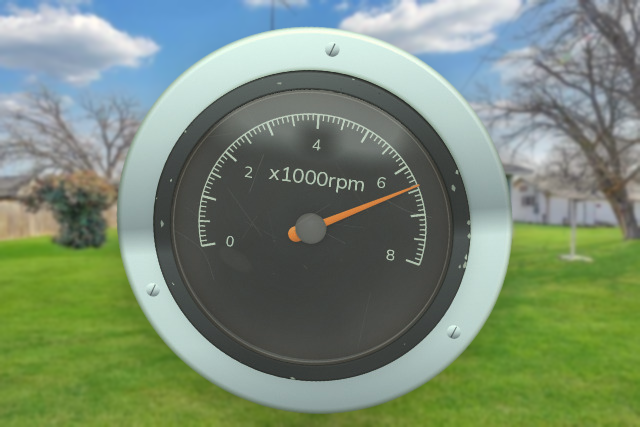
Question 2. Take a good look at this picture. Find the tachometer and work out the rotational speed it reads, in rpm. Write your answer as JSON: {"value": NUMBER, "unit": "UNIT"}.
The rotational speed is {"value": 6400, "unit": "rpm"}
